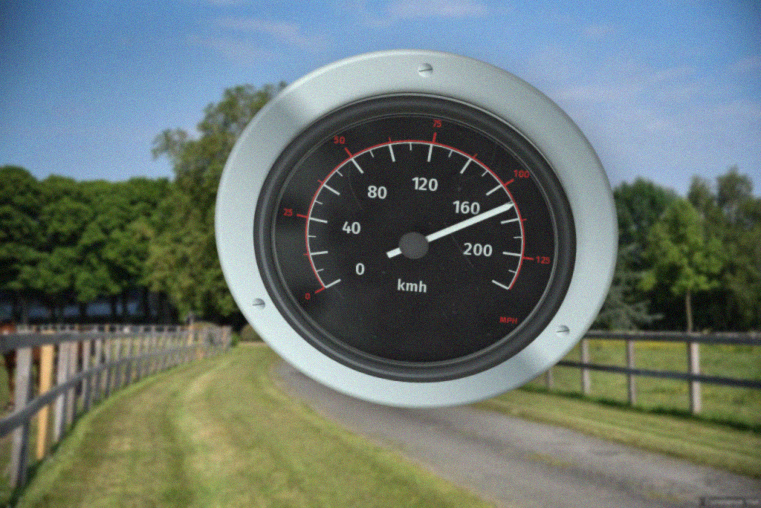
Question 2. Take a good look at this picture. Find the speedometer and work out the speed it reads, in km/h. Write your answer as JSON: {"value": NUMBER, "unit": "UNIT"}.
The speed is {"value": 170, "unit": "km/h"}
